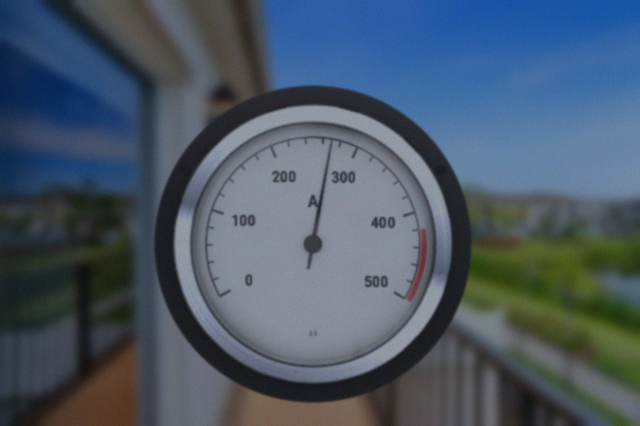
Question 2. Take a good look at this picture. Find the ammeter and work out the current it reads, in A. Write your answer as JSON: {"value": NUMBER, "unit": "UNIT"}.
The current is {"value": 270, "unit": "A"}
